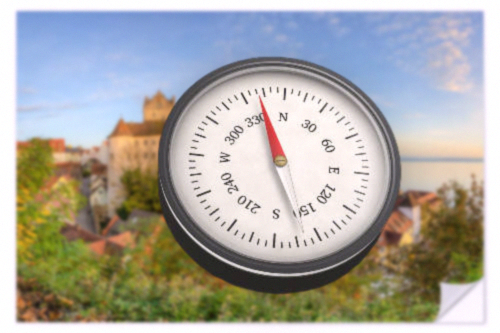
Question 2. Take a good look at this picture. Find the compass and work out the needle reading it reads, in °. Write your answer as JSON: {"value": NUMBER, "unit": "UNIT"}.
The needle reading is {"value": 340, "unit": "°"}
